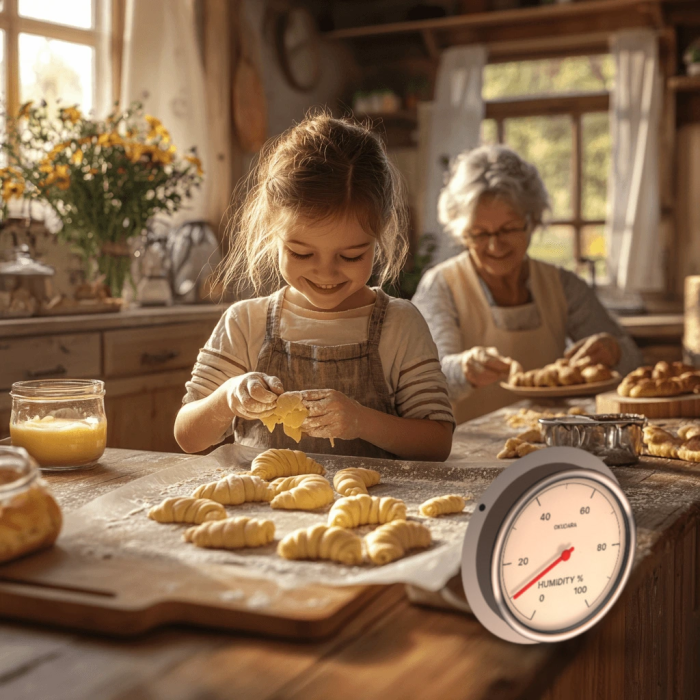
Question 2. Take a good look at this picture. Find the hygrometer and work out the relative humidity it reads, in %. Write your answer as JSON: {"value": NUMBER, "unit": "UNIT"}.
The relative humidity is {"value": 10, "unit": "%"}
